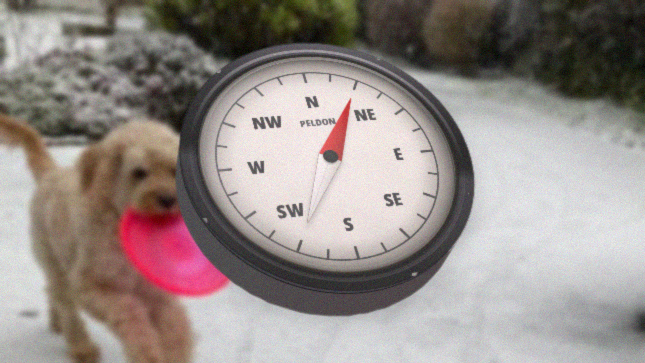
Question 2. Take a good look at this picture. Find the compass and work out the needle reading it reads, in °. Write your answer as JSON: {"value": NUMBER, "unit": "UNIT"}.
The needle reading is {"value": 30, "unit": "°"}
